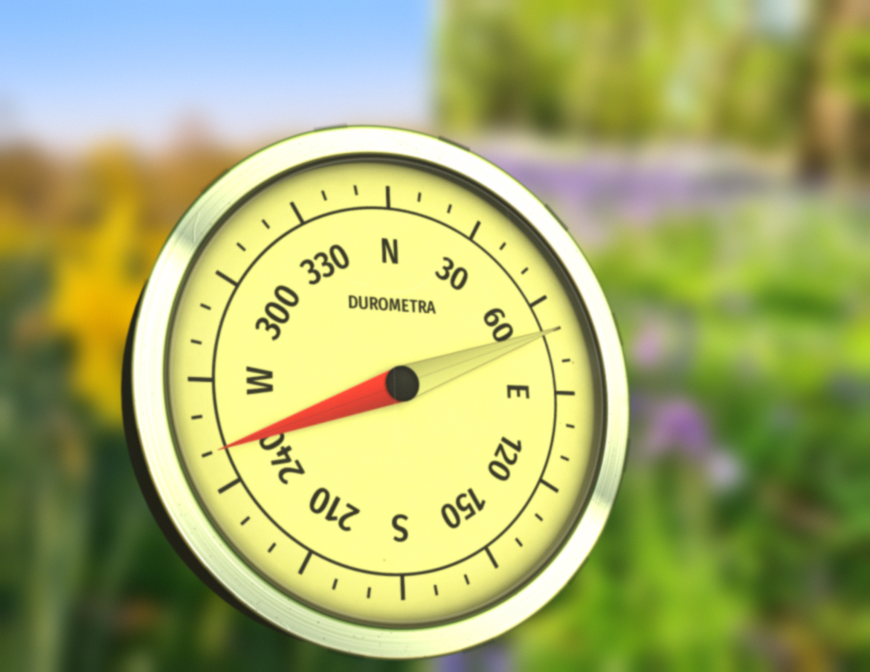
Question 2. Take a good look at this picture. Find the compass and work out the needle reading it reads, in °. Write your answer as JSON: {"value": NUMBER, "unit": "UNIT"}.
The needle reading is {"value": 250, "unit": "°"}
